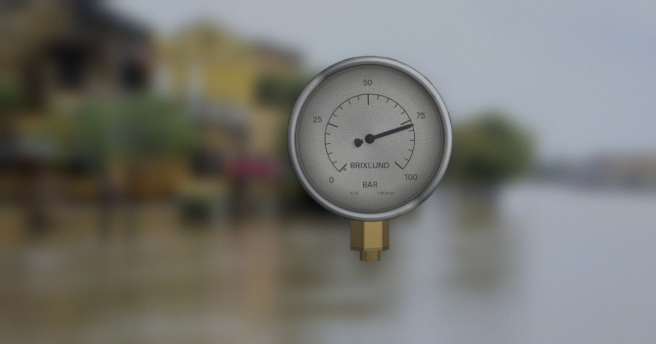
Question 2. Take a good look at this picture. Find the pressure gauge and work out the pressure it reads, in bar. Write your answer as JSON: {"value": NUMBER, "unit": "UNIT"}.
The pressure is {"value": 77.5, "unit": "bar"}
